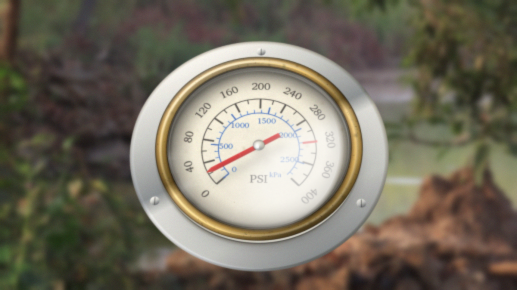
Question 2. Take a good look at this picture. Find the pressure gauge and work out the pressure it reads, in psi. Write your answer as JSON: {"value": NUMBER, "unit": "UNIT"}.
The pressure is {"value": 20, "unit": "psi"}
